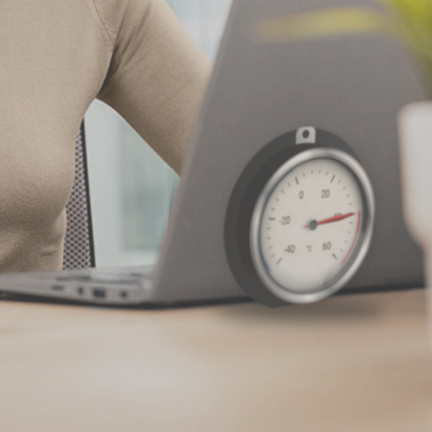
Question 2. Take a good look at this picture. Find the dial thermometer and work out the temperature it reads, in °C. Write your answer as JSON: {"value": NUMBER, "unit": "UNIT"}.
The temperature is {"value": 40, "unit": "°C"}
